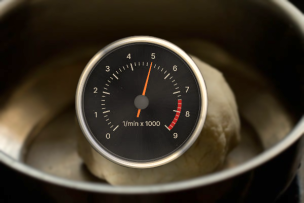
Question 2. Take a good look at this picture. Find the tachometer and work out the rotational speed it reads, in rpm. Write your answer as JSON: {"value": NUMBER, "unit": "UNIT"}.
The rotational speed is {"value": 5000, "unit": "rpm"}
